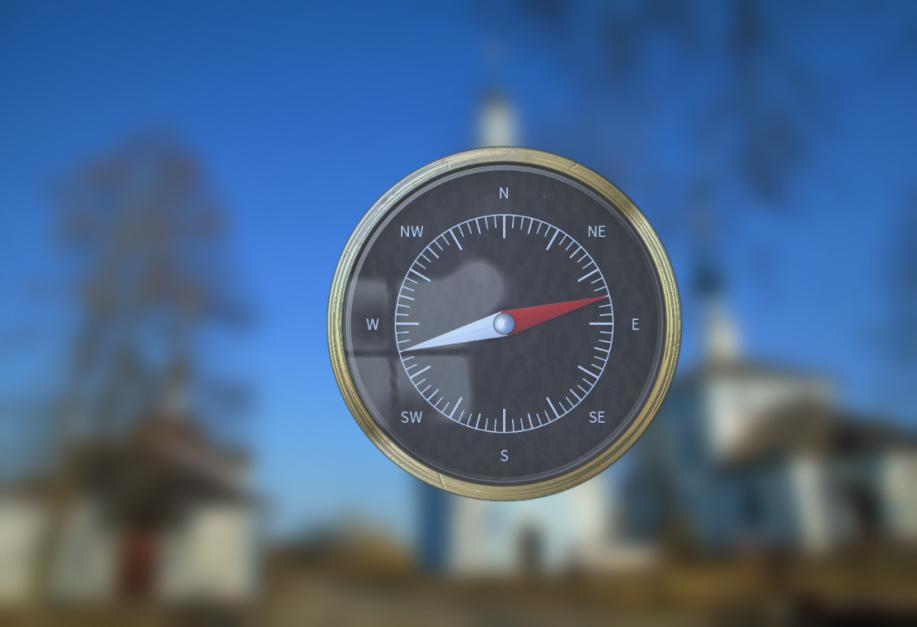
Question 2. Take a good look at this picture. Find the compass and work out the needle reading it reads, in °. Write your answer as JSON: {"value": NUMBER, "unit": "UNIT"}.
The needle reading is {"value": 75, "unit": "°"}
